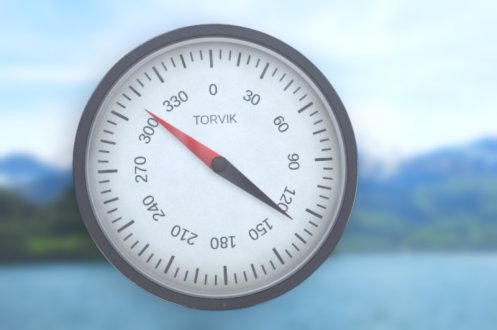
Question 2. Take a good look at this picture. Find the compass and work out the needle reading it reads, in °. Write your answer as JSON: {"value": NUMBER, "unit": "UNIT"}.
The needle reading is {"value": 310, "unit": "°"}
